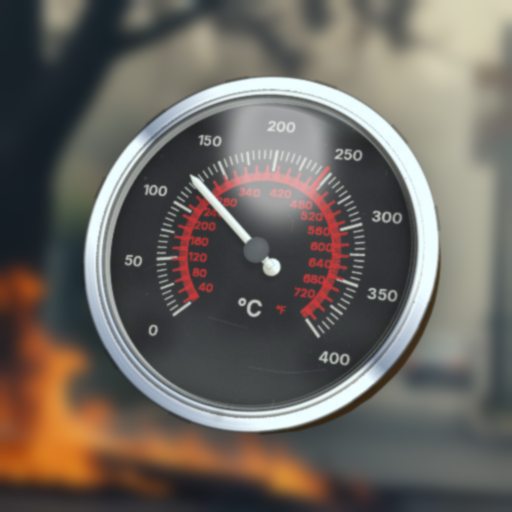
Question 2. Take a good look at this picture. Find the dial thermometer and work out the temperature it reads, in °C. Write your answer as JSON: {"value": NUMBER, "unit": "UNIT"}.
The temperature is {"value": 125, "unit": "°C"}
